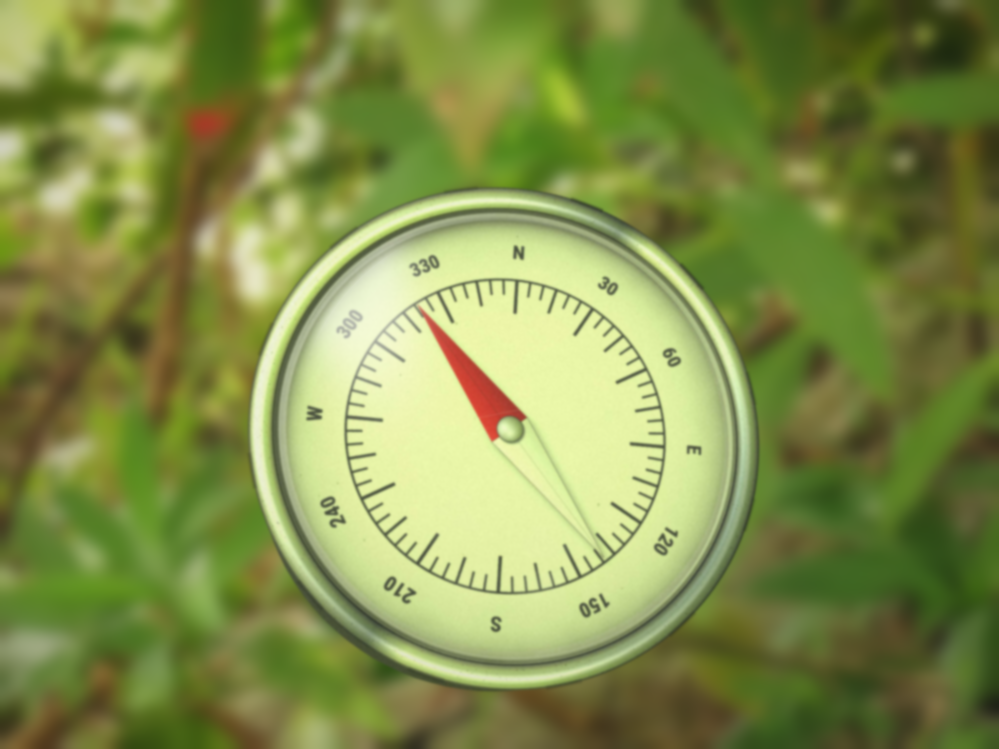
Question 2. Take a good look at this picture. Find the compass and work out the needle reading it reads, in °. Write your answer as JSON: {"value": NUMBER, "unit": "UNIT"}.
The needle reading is {"value": 320, "unit": "°"}
